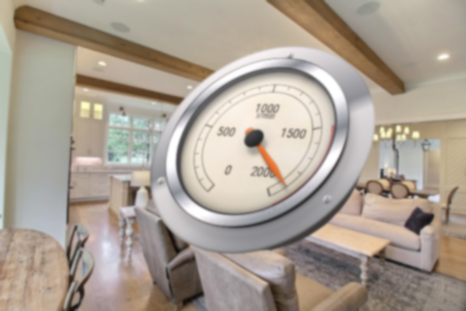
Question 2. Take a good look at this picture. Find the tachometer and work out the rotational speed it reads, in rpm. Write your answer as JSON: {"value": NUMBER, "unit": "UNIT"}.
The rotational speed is {"value": 1900, "unit": "rpm"}
